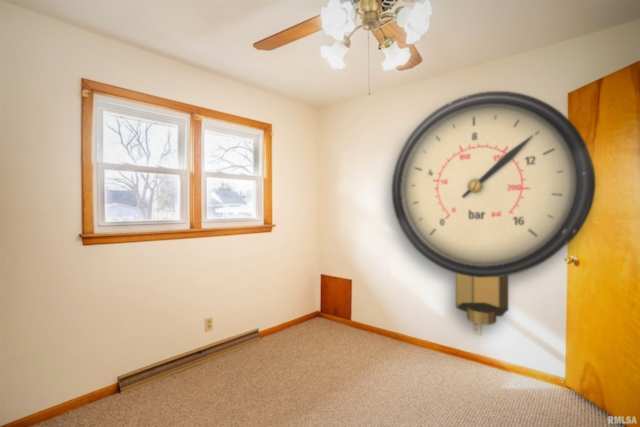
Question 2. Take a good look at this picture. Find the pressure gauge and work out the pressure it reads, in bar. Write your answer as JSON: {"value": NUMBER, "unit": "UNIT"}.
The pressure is {"value": 11, "unit": "bar"}
